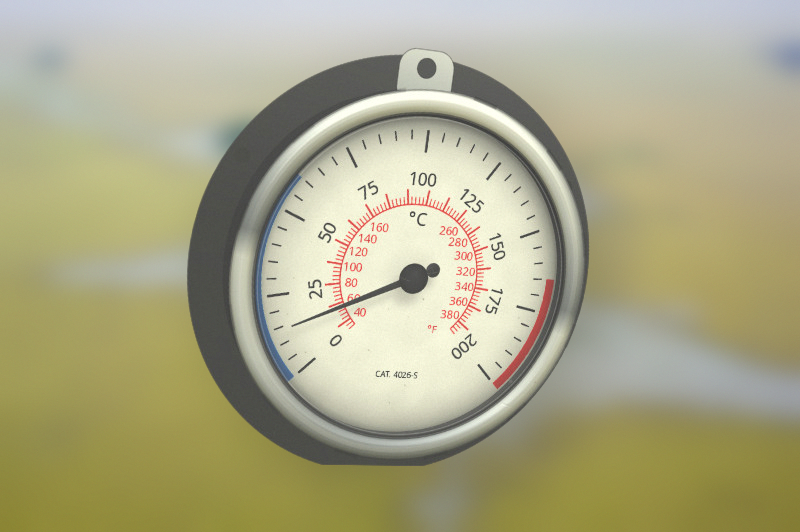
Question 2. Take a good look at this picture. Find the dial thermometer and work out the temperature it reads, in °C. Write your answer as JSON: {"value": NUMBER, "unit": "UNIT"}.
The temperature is {"value": 15, "unit": "°C"}
